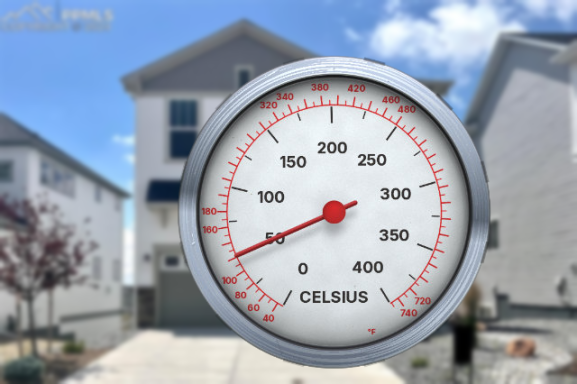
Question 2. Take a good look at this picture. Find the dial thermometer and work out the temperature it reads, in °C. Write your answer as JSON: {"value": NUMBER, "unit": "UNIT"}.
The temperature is {"value": 50, "unit": "°C"}
